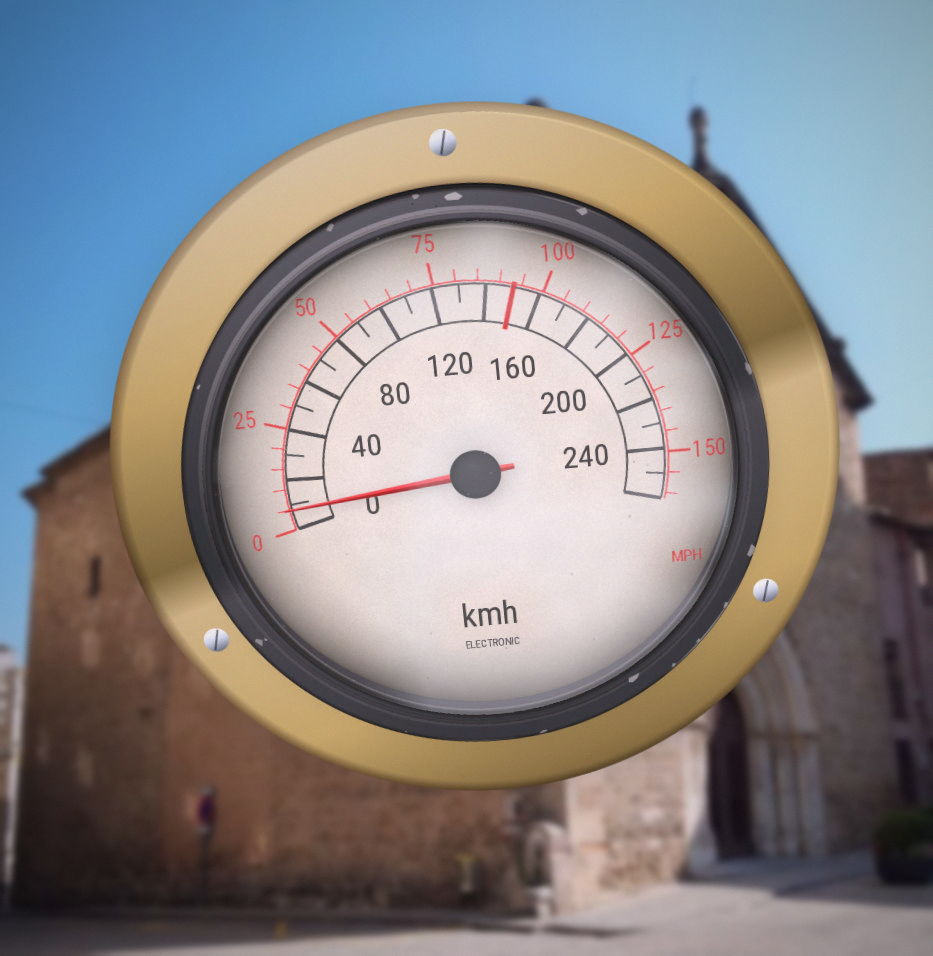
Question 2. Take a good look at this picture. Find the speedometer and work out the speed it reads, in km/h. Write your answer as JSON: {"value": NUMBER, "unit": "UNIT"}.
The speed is {"value": 10, "unit": "km/h"}
